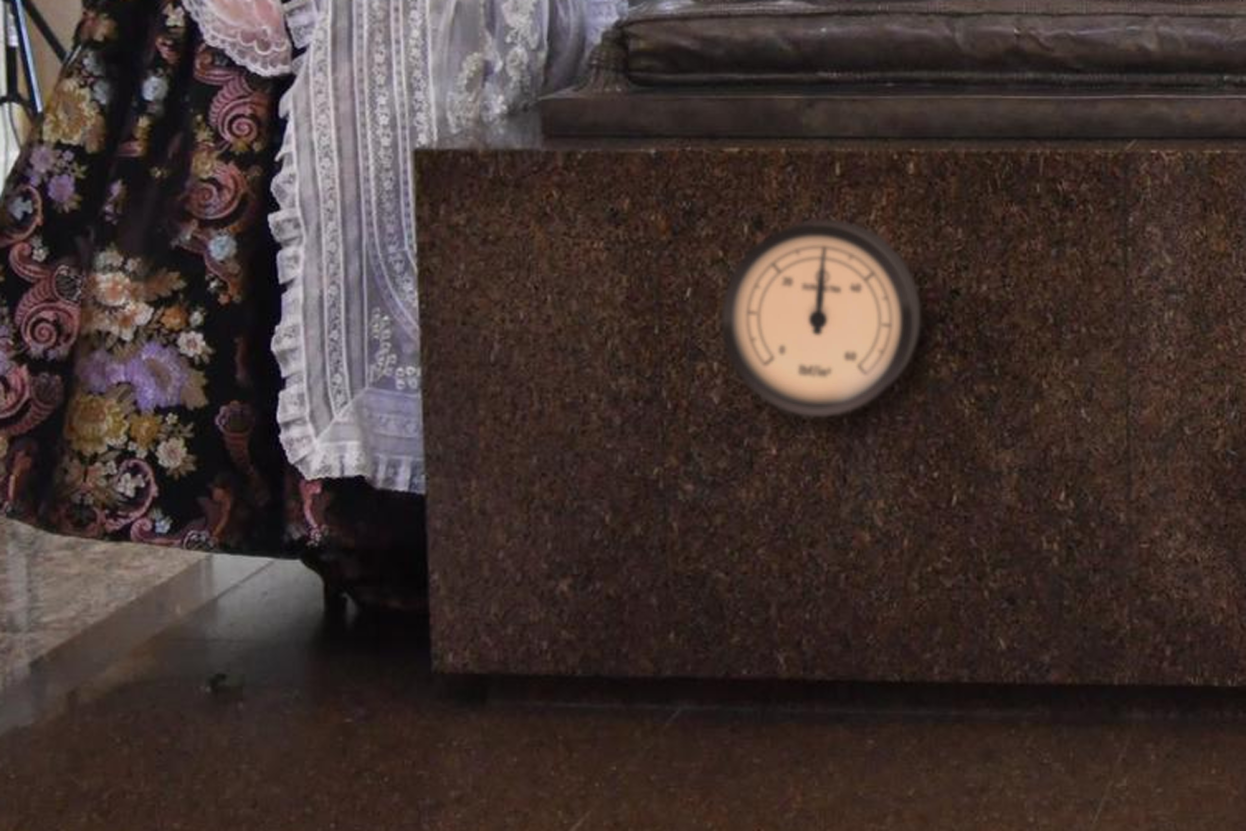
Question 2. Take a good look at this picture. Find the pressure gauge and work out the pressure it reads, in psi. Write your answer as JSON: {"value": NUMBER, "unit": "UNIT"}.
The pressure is {"value": 30, "unit": "psi"}
